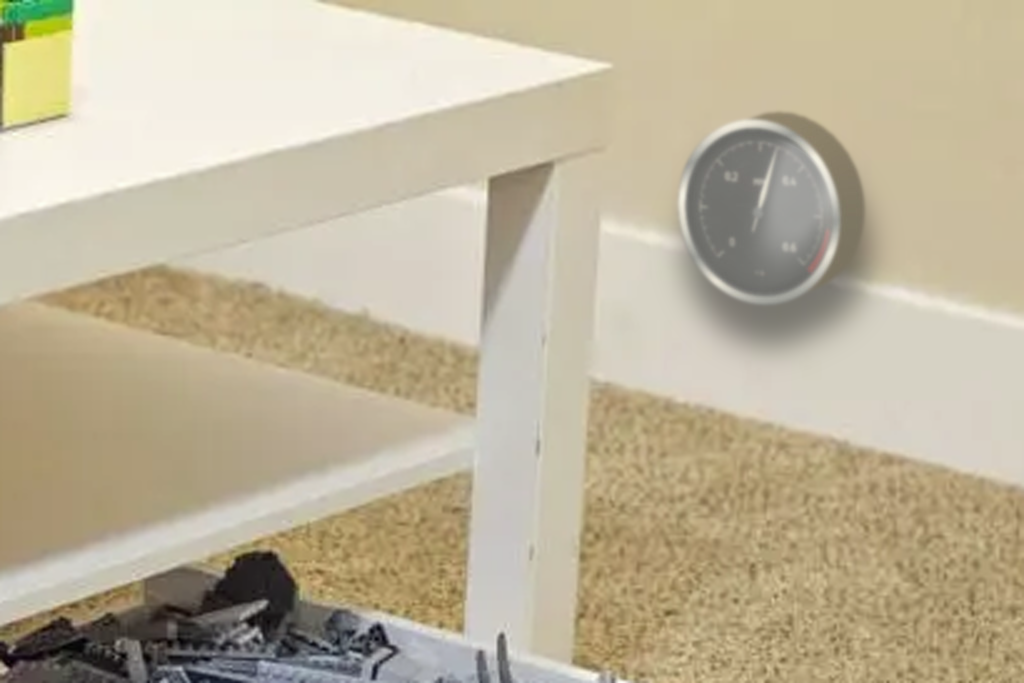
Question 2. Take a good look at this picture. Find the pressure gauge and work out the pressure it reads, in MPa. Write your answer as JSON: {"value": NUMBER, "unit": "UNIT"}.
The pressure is {"value": 0.34, "unit": "MPa"}
